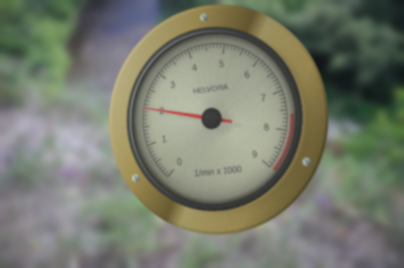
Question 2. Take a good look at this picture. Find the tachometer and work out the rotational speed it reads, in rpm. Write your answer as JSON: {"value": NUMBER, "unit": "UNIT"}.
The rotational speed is {"value": 2000, "unit": "rpm"}
